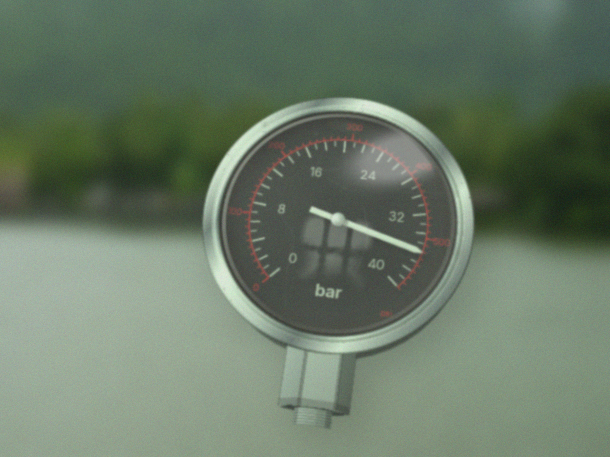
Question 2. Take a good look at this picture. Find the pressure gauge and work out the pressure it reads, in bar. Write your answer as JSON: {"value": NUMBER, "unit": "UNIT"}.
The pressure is {"value": 36, "unit": "bar"}
